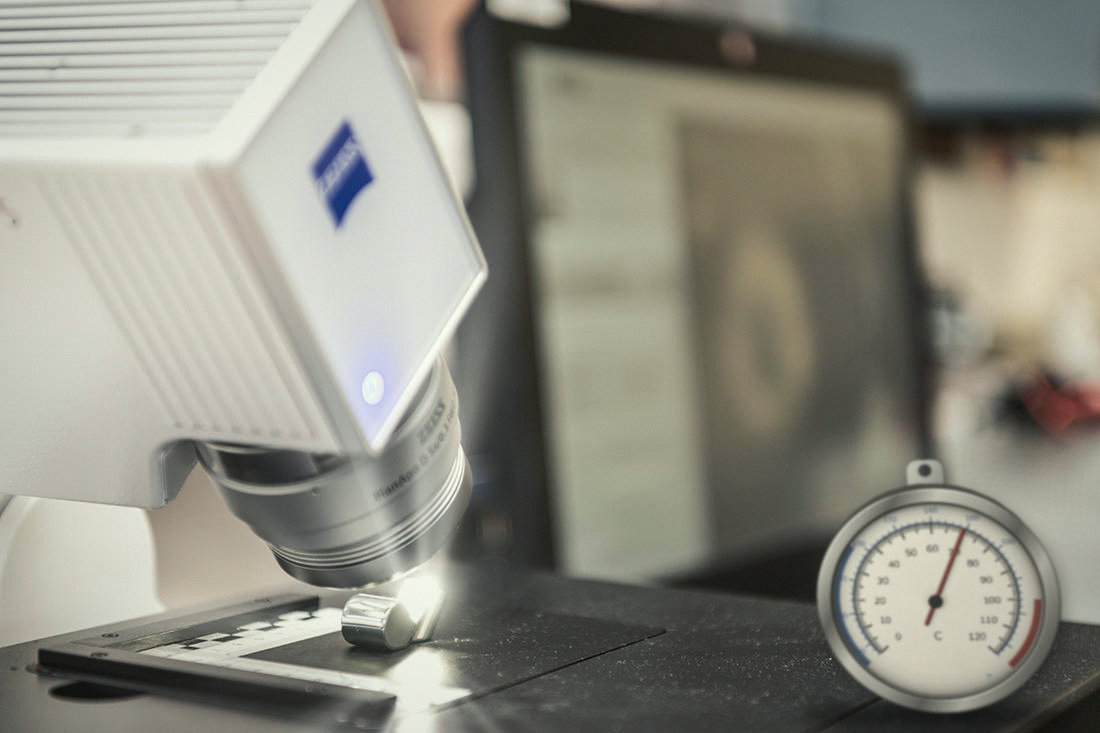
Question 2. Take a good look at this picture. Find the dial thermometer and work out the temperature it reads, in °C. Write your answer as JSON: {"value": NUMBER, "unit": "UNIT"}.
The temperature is {"value": 70, "unit": "°C"}
